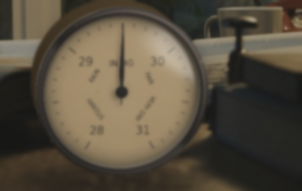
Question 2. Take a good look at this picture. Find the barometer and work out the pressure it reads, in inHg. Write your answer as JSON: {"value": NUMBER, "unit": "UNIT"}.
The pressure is {"value": 29.5, "unit": "inHg"}
